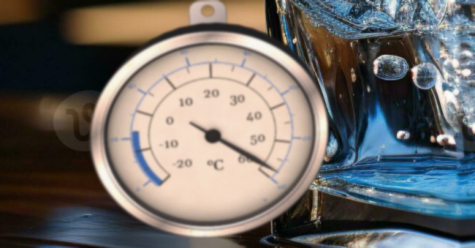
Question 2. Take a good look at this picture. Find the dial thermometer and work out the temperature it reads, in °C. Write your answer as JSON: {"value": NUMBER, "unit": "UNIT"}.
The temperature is {"value": 57.5, "unit": "°C"}
